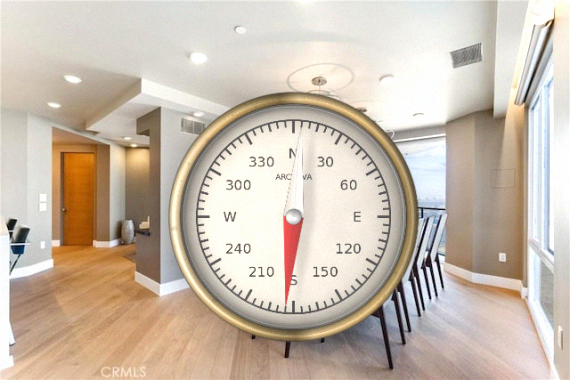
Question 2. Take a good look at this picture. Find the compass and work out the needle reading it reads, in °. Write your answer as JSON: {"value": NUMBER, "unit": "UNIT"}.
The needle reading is {"value": 185, "unit": "°"}
